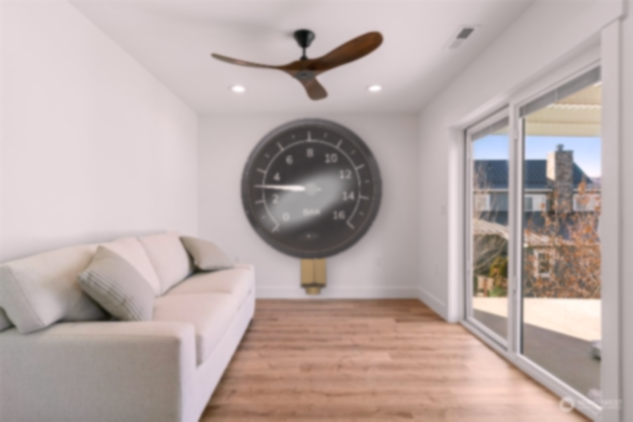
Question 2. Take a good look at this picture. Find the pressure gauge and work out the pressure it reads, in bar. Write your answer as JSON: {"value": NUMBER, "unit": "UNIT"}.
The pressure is {"value": 3, "unit": "bar"}
